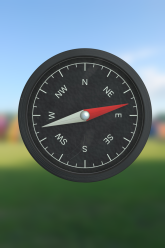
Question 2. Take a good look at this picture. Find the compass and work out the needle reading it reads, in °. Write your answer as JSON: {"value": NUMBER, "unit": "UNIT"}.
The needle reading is {"value": 75, "unit": "°"}
